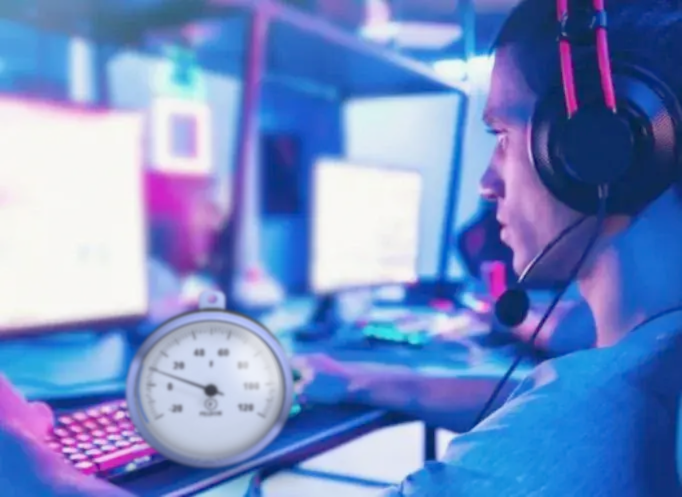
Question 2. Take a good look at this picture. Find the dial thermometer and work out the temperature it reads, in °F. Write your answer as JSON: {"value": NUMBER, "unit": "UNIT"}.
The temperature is {"value": 10, "unit": "°F"}
